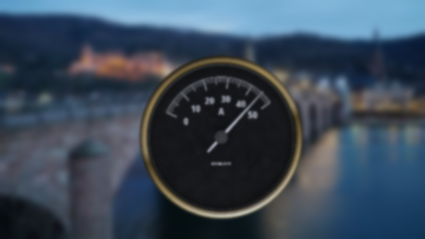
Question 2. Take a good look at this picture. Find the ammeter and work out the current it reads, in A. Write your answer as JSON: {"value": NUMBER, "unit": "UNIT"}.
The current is {"value": 45, "unit": "A"}
